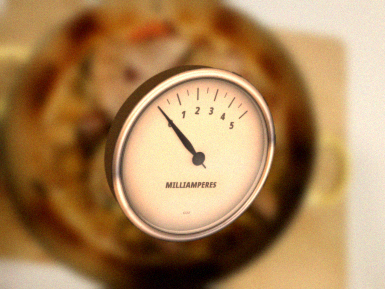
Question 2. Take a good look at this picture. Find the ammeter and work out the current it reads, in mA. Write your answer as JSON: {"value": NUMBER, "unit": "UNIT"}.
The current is {"value": 0, "unit": "mA"}
